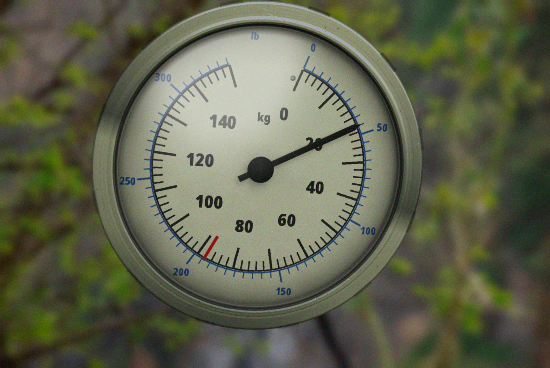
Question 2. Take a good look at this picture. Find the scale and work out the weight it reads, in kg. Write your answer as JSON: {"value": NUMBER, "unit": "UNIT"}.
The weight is {"value": 20, "unit": "kg"}
